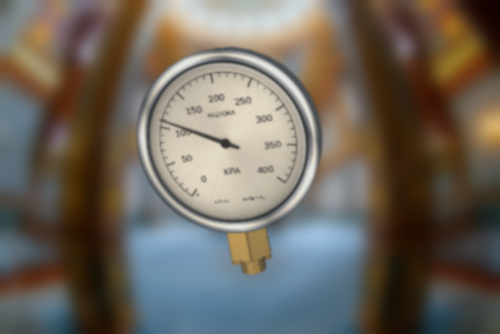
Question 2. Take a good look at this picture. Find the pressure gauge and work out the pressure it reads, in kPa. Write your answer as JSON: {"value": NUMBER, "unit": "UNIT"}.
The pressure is {"value": 110, "unit": "kPa"}
